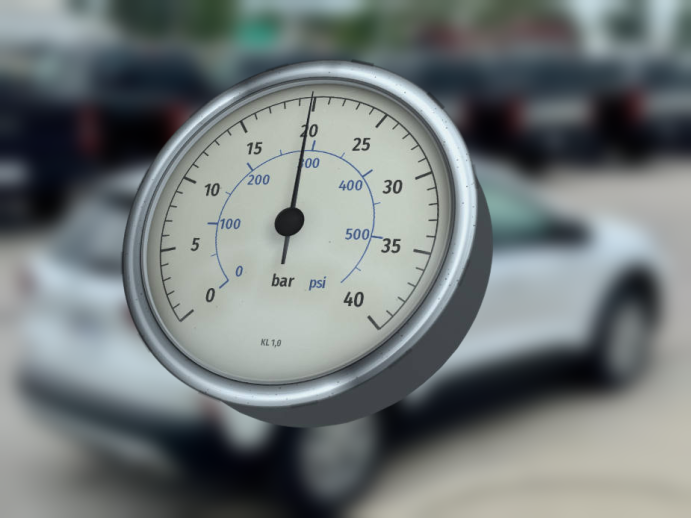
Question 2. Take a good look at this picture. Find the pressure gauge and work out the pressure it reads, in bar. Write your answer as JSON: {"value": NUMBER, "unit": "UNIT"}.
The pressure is {"value": 20, "unit": "bar"}
